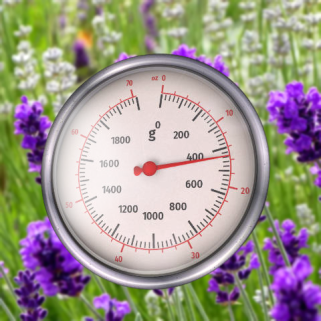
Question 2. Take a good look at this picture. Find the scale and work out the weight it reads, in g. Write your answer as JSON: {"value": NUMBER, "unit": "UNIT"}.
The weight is {"value": 440, "unit": "g"}
